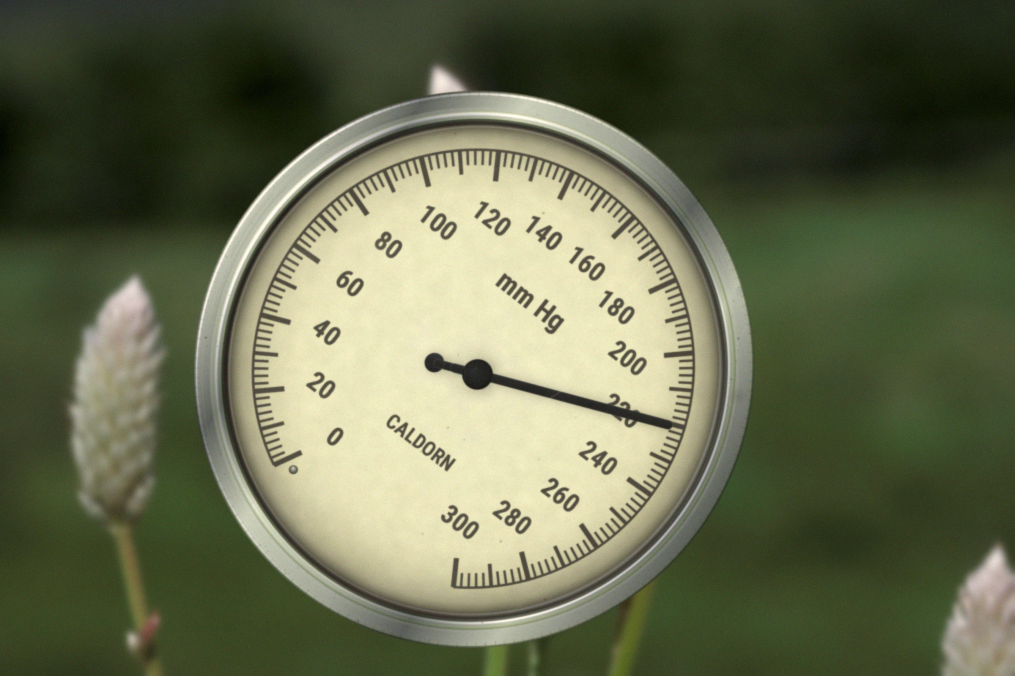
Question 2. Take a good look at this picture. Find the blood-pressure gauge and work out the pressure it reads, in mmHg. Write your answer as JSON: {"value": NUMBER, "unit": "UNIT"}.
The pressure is {"value": 220, "unit": "mmHg"}
